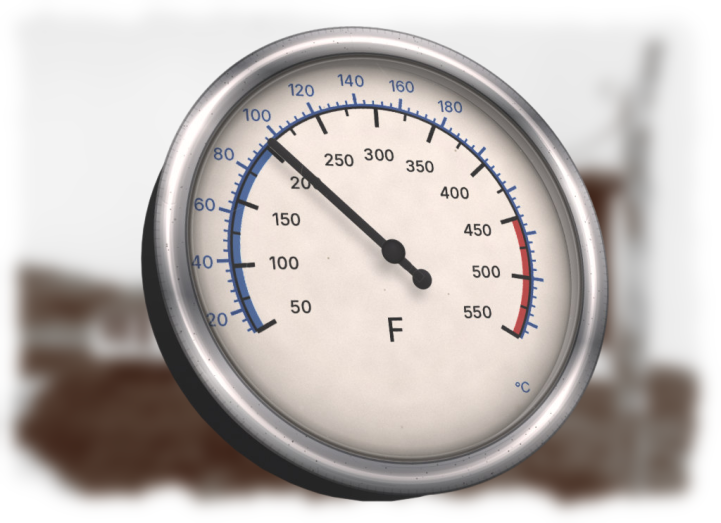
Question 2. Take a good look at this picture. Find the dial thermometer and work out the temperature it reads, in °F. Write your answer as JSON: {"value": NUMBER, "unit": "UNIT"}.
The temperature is {"value": 200, "unit": "°F"}
